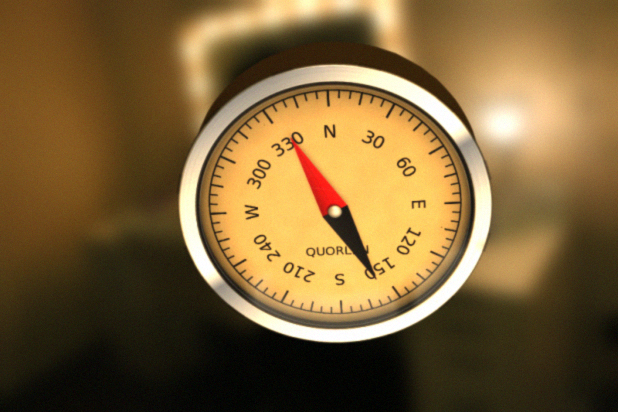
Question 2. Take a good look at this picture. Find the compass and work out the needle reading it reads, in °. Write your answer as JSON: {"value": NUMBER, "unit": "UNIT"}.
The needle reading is {"value": 335, "unit": "°"}
